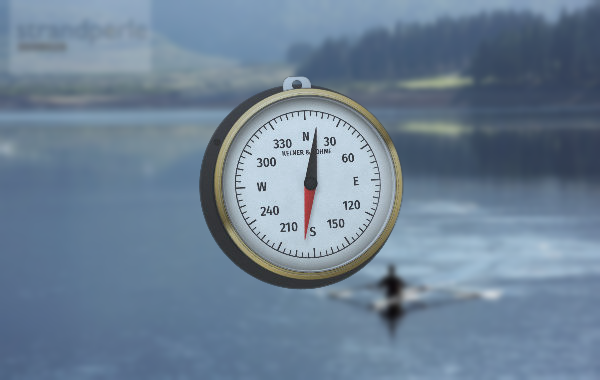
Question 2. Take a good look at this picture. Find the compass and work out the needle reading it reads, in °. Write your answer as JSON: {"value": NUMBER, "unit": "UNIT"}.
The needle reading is {"value": 190, "unit": "°"}
